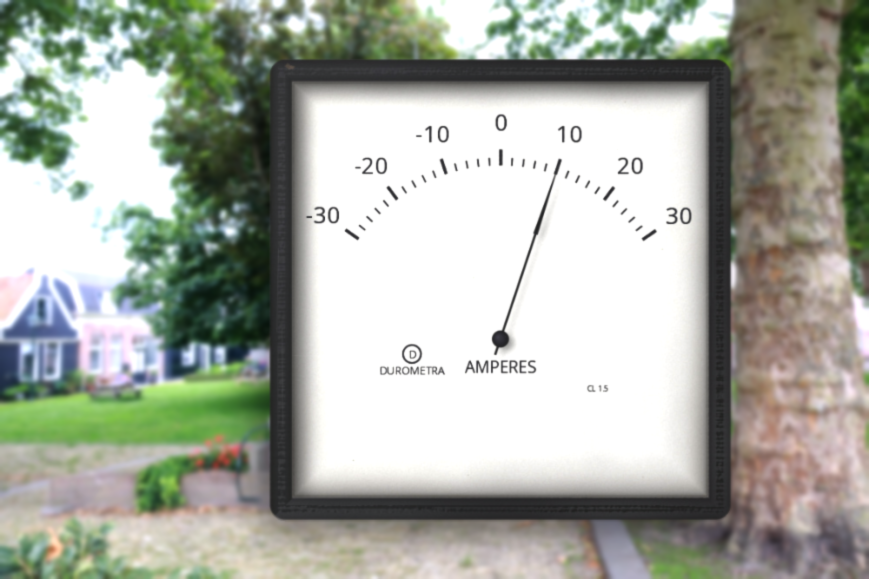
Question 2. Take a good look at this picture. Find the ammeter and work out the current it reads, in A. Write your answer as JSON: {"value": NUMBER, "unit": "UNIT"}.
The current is {"value": 10, "unit": "A"}
